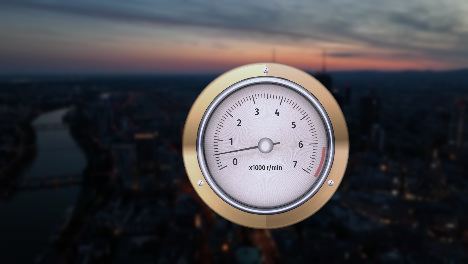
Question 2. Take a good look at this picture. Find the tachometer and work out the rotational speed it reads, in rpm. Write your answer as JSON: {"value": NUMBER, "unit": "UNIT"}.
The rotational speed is {"value": 500, "unit": "rpm"}
